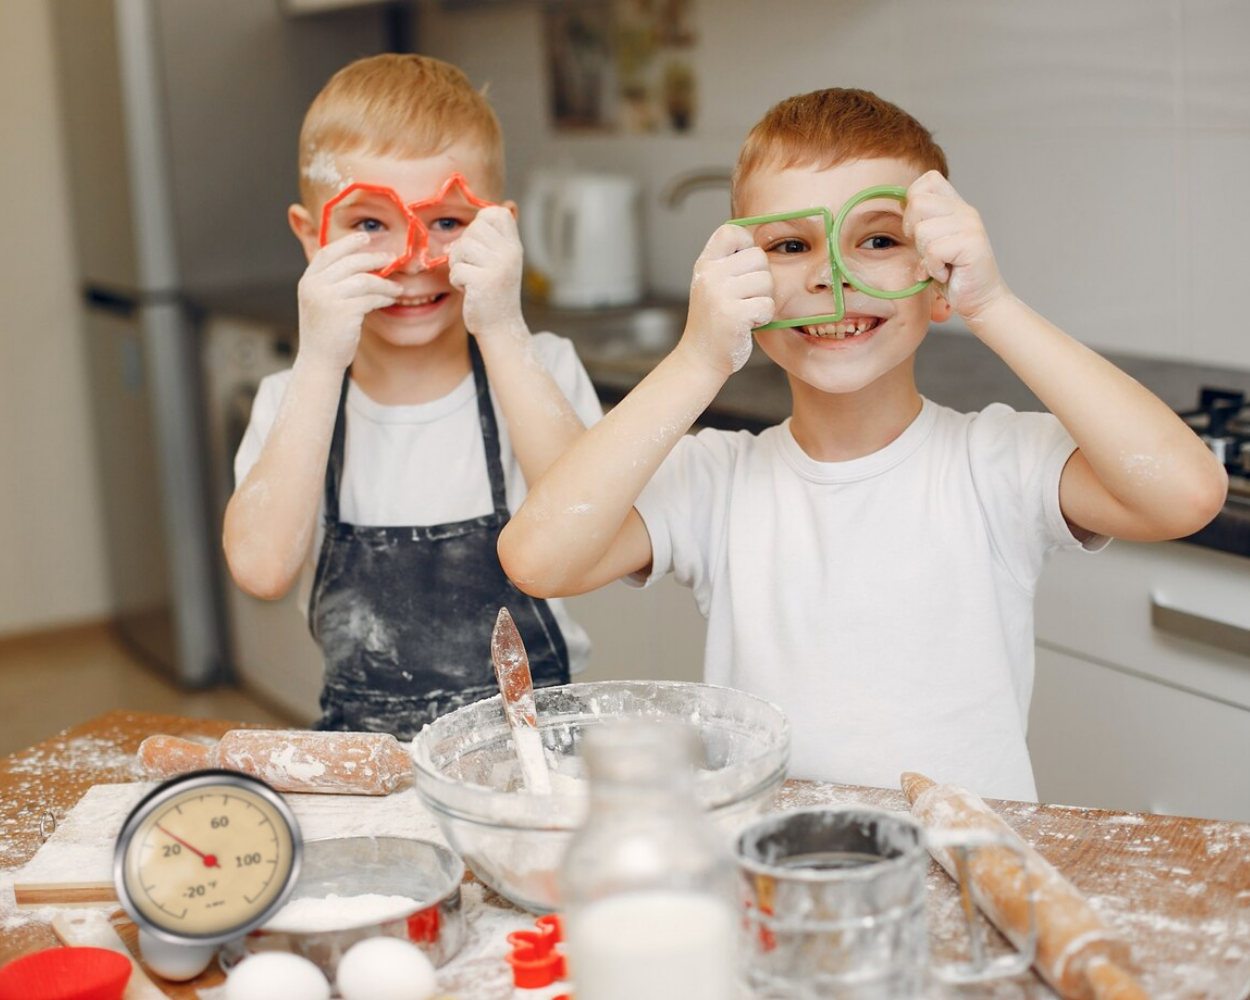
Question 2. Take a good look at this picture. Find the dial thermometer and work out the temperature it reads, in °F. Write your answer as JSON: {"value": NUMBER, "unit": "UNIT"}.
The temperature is {"value": 30, "unit": "°F"}
